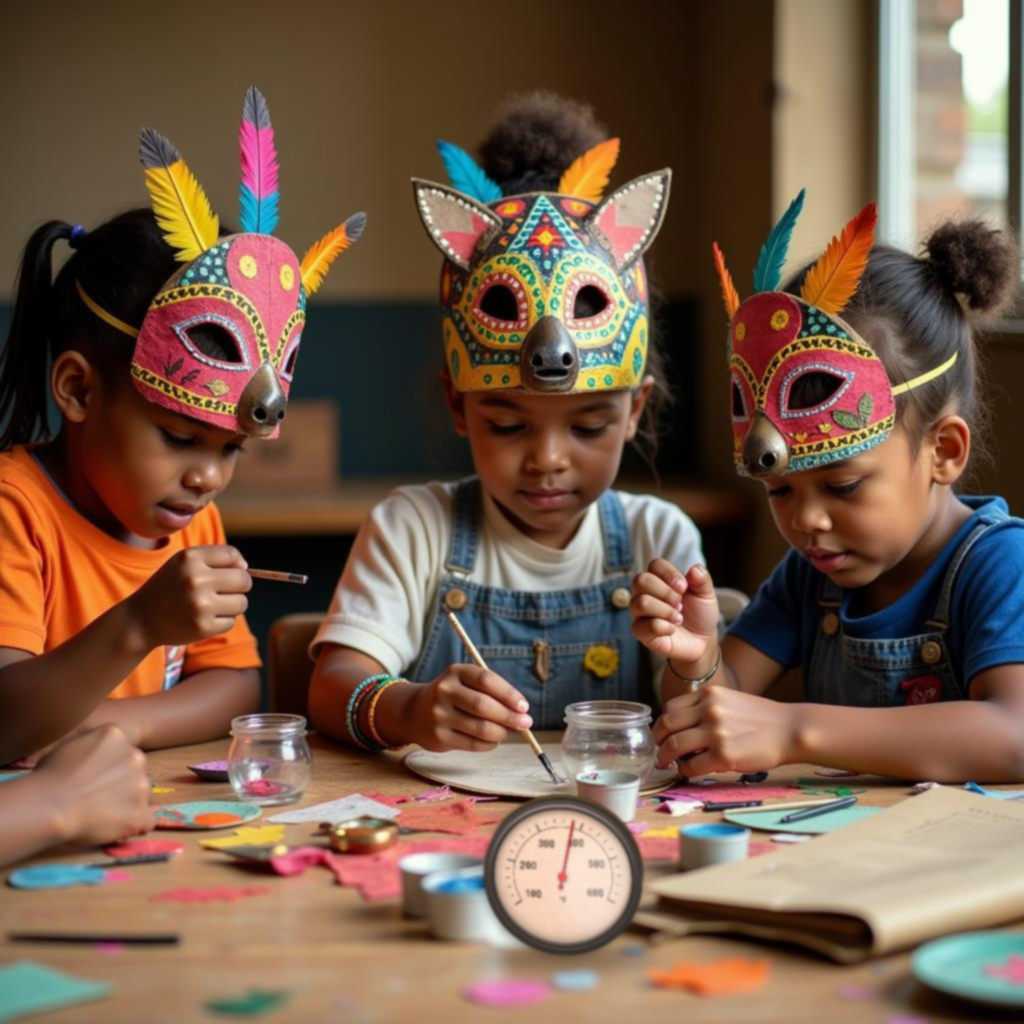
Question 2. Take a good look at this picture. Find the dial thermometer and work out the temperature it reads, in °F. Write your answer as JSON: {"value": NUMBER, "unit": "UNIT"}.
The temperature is {"value": 380, "unit": "°F"}
